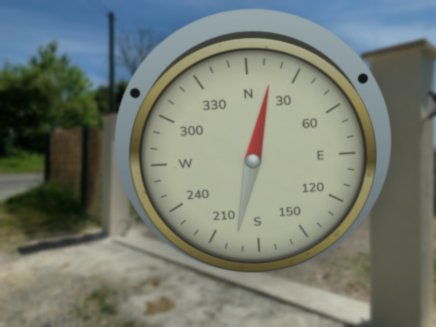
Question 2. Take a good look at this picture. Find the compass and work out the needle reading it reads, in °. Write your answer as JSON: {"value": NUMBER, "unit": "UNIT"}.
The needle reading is {"value": 15, "unit": "°"}
